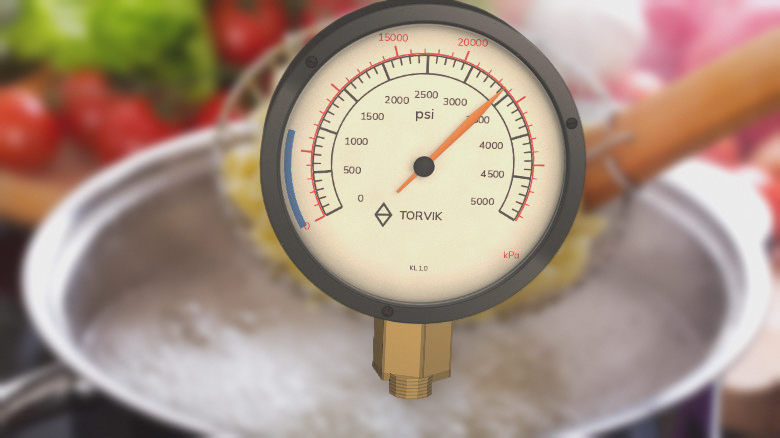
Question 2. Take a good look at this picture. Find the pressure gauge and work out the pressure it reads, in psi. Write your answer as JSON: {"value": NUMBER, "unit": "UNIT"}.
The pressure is {"value": 3400, "unit": "psi"}
